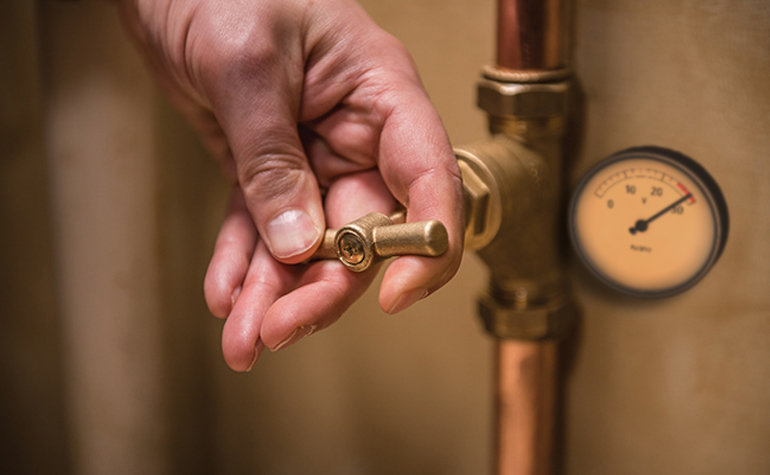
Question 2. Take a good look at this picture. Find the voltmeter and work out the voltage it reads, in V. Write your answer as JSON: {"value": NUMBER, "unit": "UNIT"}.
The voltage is {"value": 28, "unit": "V"}
